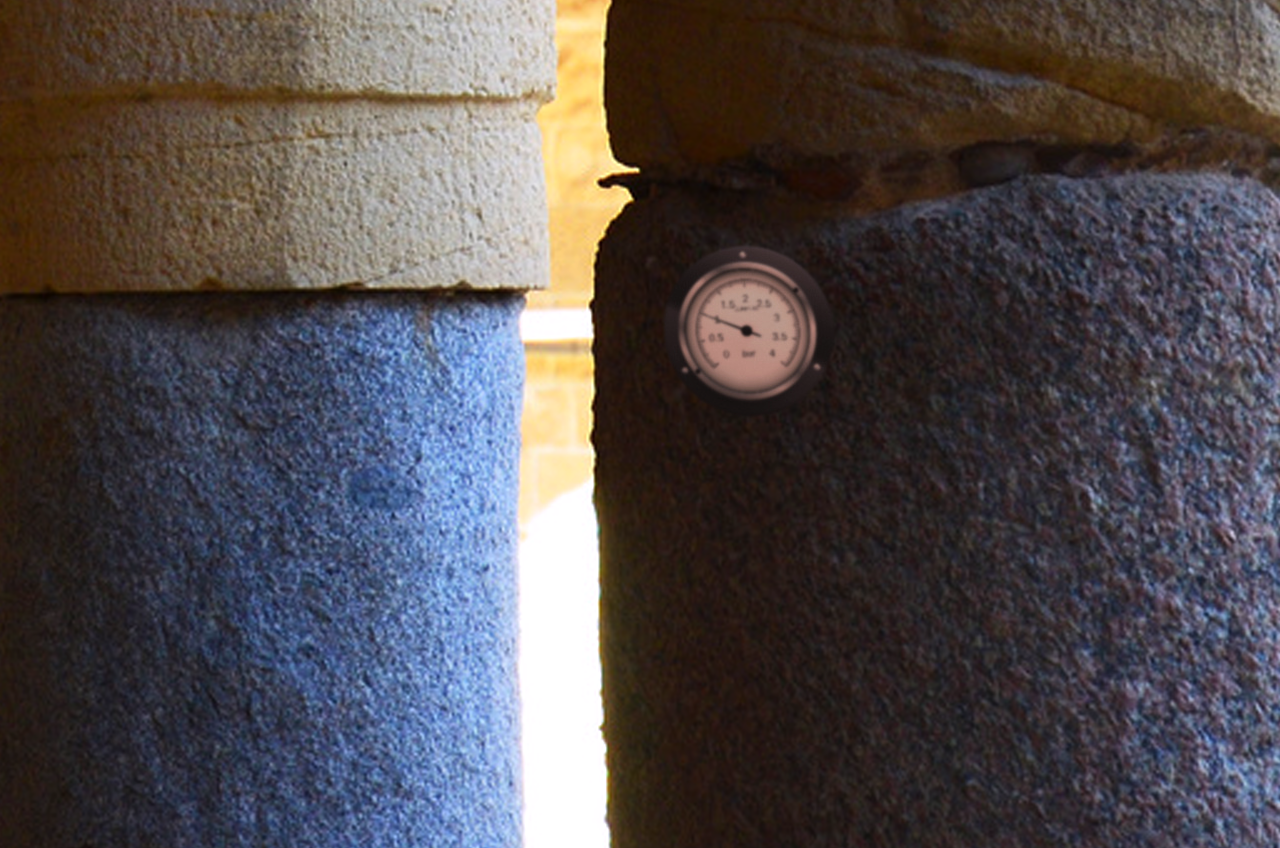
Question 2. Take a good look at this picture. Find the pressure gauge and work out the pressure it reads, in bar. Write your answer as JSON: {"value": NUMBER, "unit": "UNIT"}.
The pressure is {"value": 1, "unit": "bar"}
